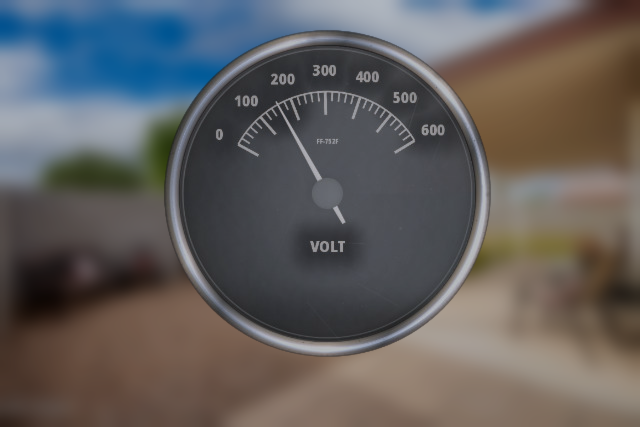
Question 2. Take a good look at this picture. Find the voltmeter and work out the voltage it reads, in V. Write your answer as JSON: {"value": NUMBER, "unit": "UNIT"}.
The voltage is {"value": 160, "unit": "V"}
